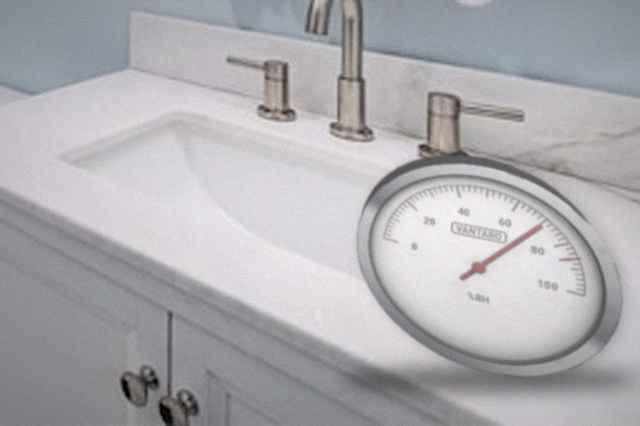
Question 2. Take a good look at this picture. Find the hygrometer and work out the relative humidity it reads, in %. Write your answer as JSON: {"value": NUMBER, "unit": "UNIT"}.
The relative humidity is {"value": 70, "unit": "%"}
